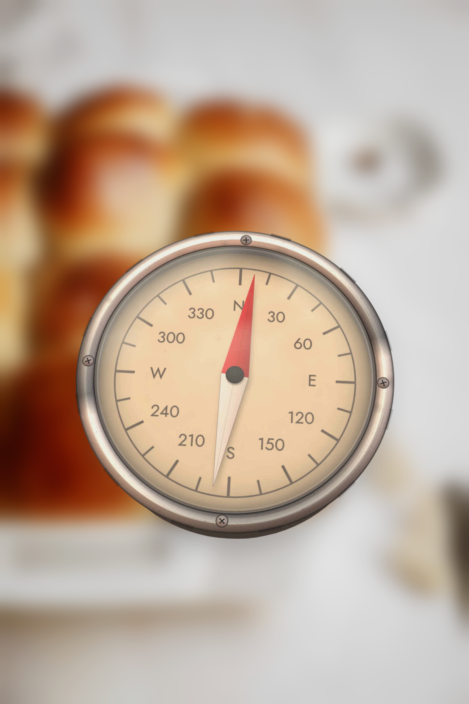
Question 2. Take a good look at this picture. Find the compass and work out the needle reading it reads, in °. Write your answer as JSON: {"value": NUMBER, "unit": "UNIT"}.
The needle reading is {"value": 7.5, "unit": "°"}
